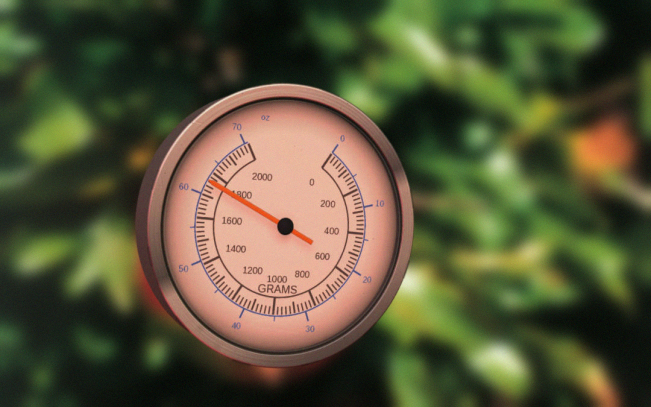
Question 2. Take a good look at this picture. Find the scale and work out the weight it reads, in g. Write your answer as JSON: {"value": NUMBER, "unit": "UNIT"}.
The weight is {"value": 1760, "unit": "g"}
